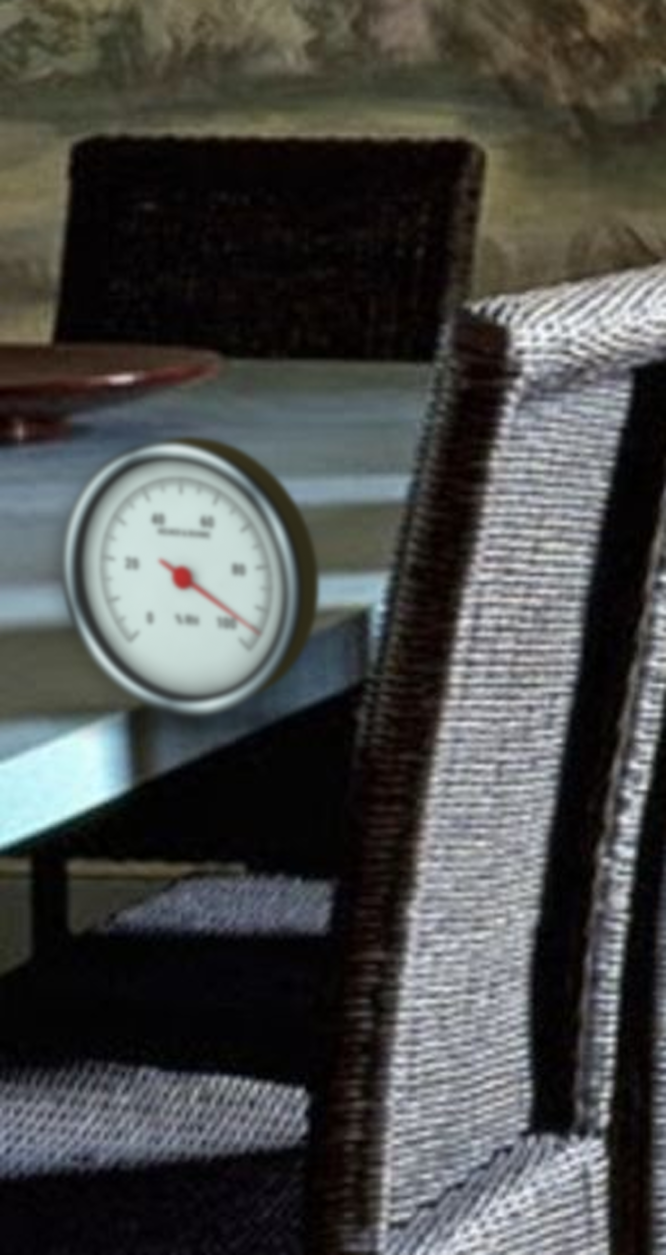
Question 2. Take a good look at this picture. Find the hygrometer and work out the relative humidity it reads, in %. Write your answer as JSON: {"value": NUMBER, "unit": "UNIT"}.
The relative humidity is {"value": 95, "unit": "%"}
